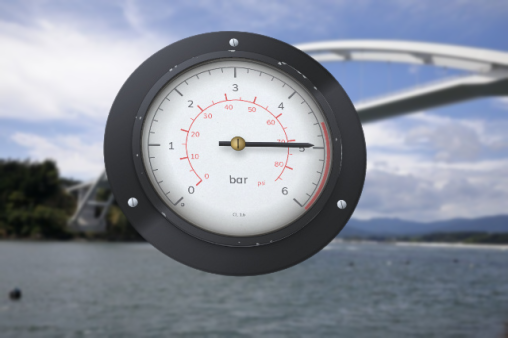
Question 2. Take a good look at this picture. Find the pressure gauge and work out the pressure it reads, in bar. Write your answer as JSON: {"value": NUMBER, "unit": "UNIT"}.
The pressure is {"value": 5, "unit": "bar"}
